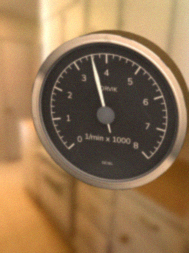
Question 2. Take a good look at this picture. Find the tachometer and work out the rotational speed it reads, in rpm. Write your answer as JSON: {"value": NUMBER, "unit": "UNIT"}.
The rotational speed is {"value": 3600, "unit": "rpm"}
